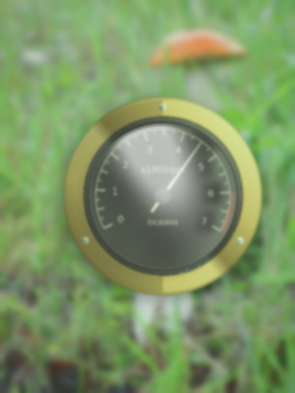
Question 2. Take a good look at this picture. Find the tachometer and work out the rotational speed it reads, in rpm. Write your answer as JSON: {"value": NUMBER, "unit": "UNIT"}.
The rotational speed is {"value": 4500, "unit": "rpm"}
